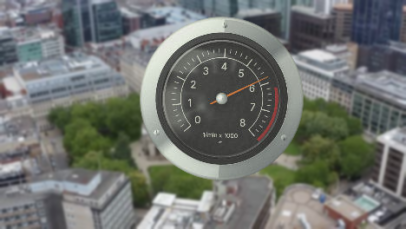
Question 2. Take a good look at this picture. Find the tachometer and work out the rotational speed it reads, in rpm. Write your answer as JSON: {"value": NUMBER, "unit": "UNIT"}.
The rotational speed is {"value": 5800, "unit": "rpm"}
